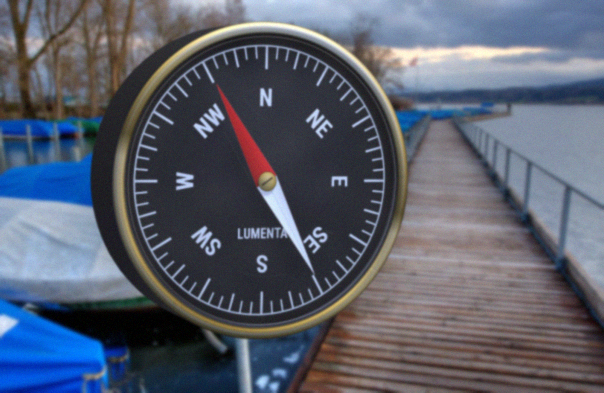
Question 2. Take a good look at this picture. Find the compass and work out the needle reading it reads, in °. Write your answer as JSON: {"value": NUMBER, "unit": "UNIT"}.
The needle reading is {"value": 330, "unit": "°"}
